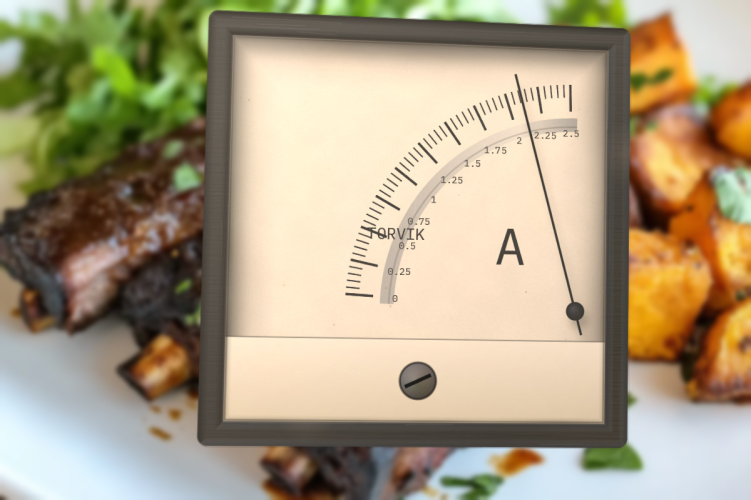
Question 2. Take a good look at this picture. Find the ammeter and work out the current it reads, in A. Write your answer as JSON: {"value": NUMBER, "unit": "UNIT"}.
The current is {"value": 2.1, "unit": "A"}
